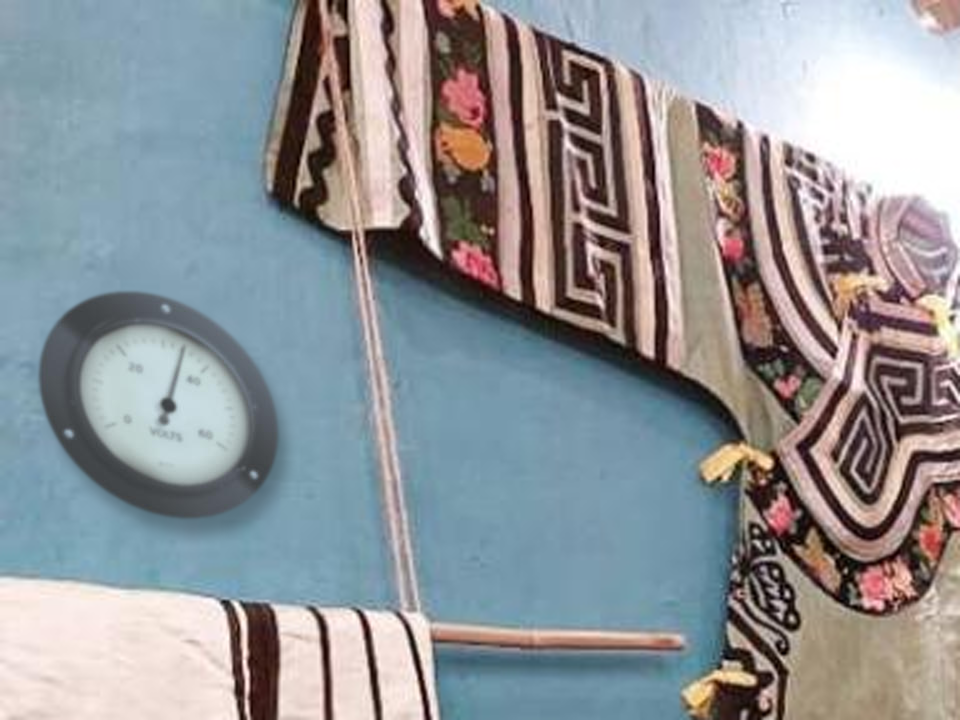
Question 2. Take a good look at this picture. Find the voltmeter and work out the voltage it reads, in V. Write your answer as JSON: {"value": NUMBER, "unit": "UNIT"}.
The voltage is {"value": 34, "unit": "V"}
